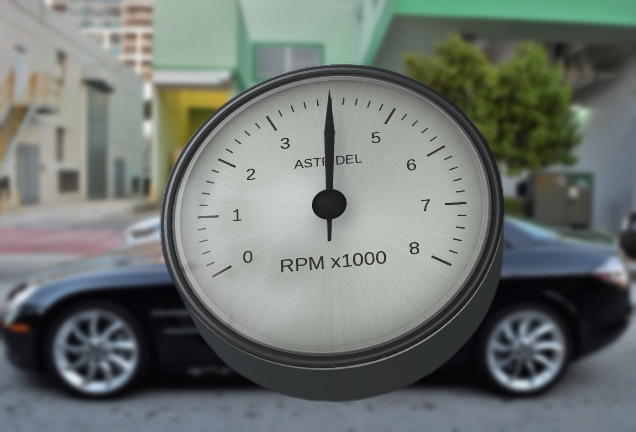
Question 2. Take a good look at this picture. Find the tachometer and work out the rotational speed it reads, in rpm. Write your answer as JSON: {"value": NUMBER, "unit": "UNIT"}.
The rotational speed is {"value": 4000, "unit": "rpm"}
